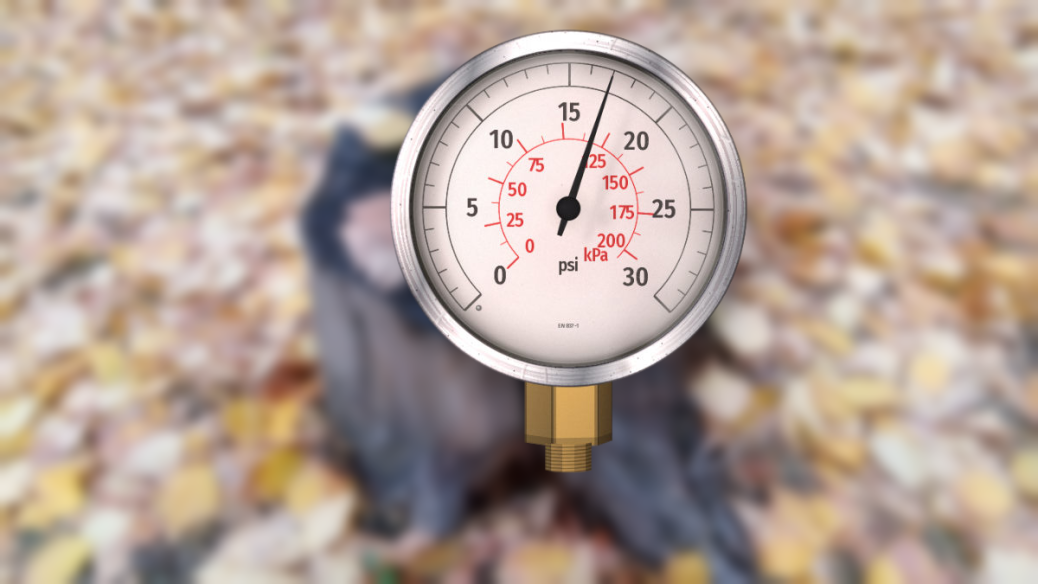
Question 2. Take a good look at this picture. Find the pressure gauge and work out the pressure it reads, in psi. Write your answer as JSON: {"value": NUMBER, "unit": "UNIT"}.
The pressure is {"value": 17, "unit": "psi"}
